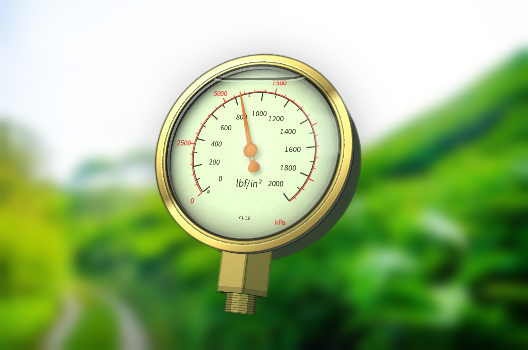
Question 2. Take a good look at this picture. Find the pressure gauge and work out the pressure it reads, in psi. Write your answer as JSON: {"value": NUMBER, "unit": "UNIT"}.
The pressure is {"value": 850, "unit": "psi"}
